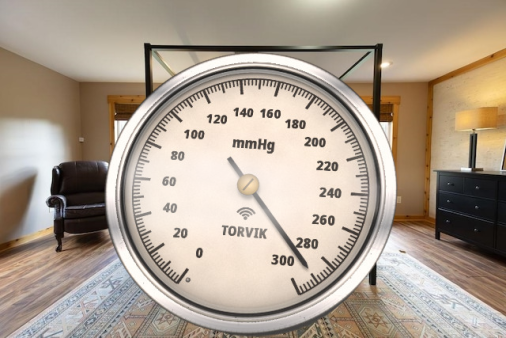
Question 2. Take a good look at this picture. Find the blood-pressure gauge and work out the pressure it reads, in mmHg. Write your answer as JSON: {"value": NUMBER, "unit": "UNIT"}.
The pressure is {"value": 290, "unit": "mmHg"}
